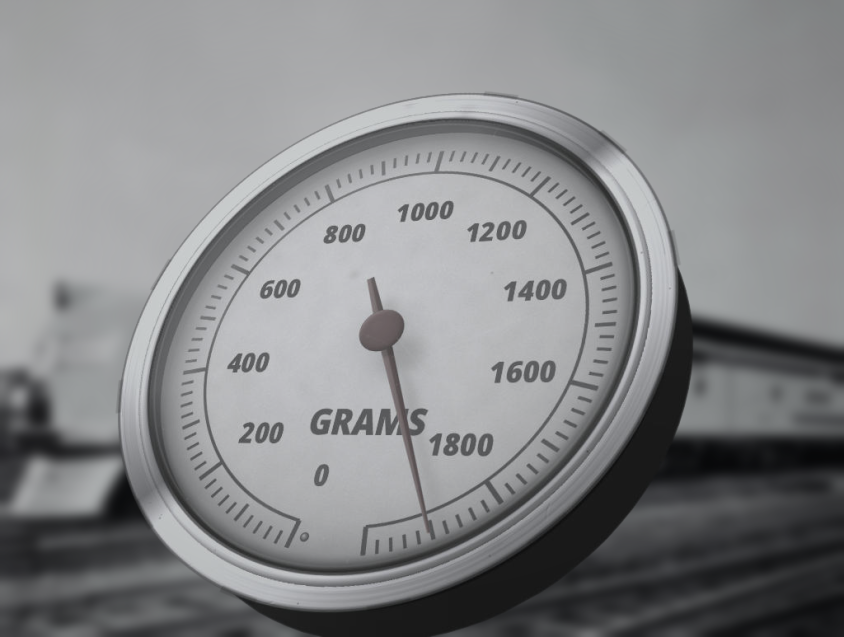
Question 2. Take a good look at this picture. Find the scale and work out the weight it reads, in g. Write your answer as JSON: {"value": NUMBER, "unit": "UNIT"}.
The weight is {"value": 1900, "unit": "g"}
